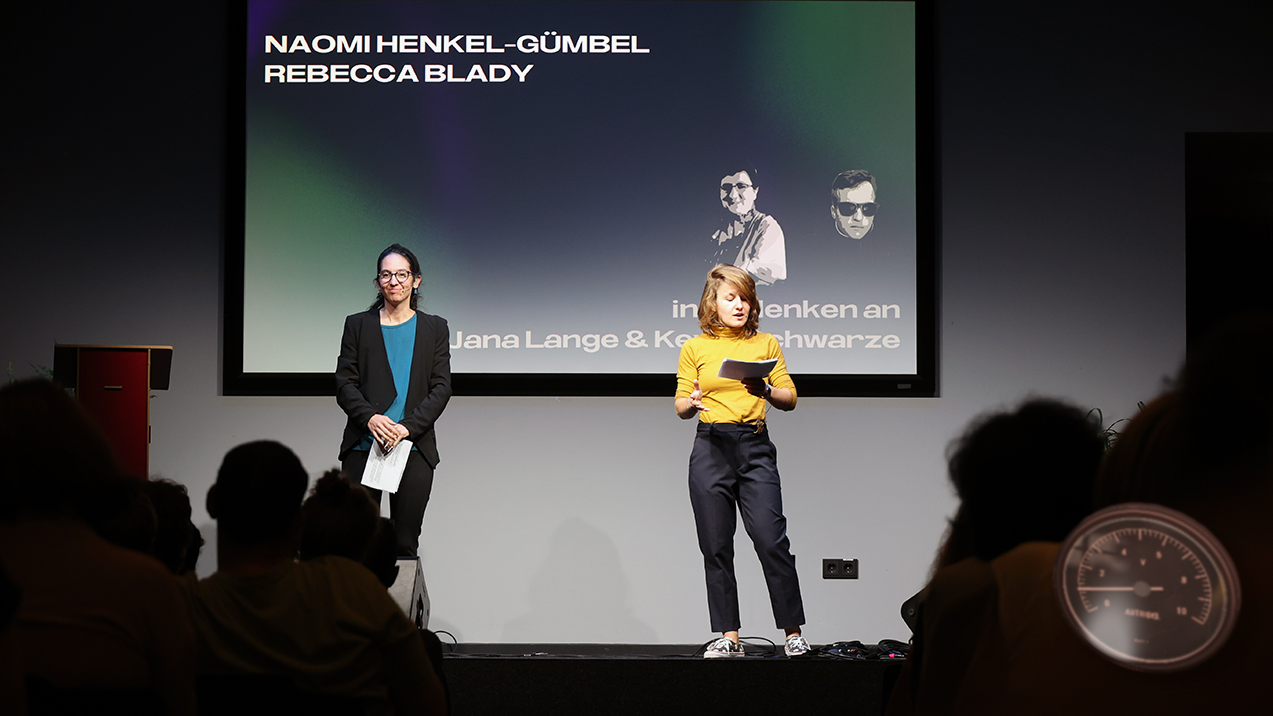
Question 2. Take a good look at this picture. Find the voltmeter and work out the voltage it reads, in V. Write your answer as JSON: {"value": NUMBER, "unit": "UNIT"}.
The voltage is {"value": 1, "unit": "V"}
